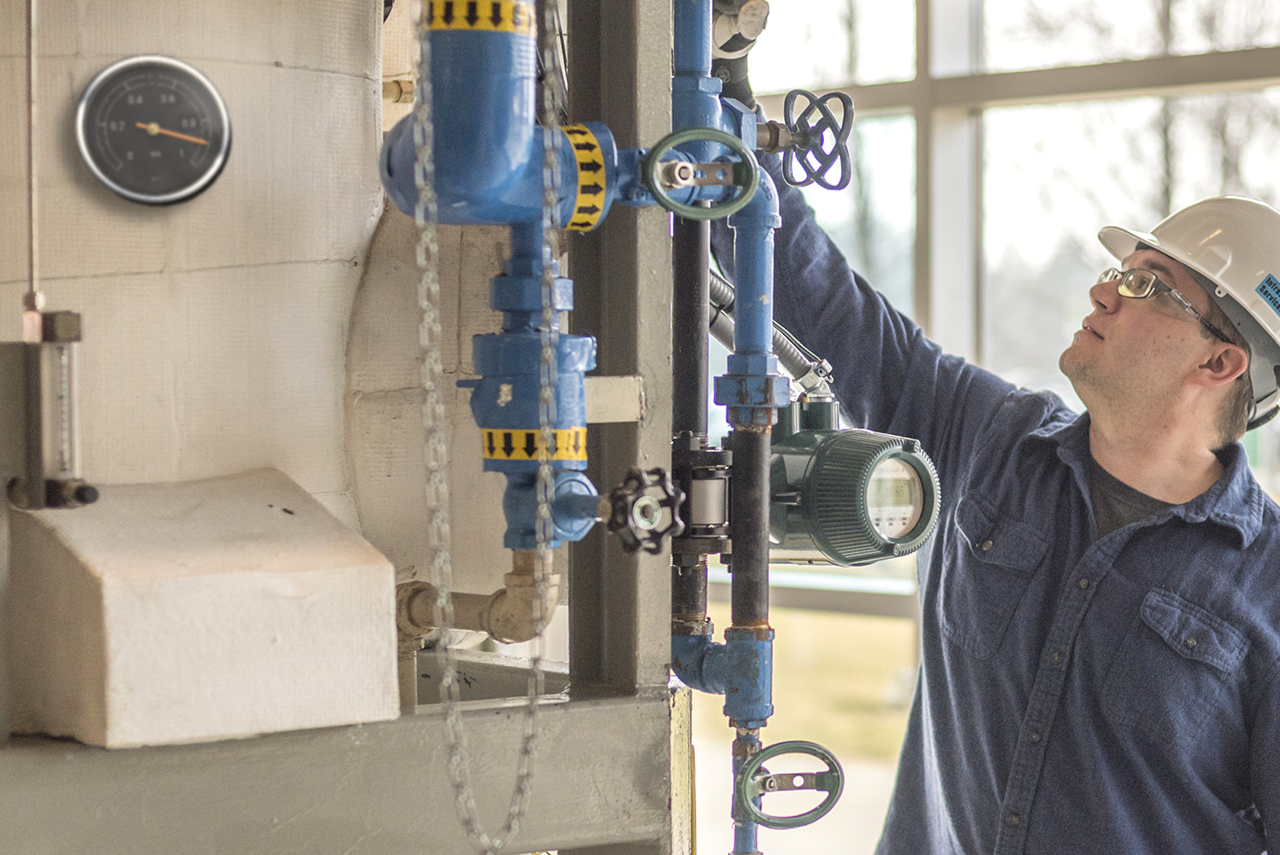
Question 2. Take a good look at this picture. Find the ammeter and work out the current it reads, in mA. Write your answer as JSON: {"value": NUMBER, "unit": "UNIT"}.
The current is {"value": 0.9, "unit": "mA"}
